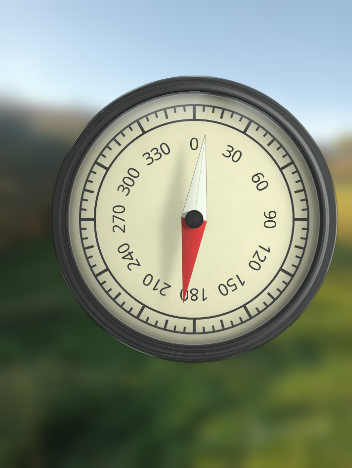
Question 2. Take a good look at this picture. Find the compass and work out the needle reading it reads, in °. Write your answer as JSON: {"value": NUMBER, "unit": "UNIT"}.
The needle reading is {"value": 187.5, "unit": "°"}
